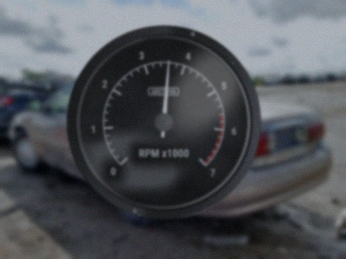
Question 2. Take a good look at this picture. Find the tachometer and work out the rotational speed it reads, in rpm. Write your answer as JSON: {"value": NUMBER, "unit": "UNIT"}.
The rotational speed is {"value": 3600, "unit": "rpm"}
